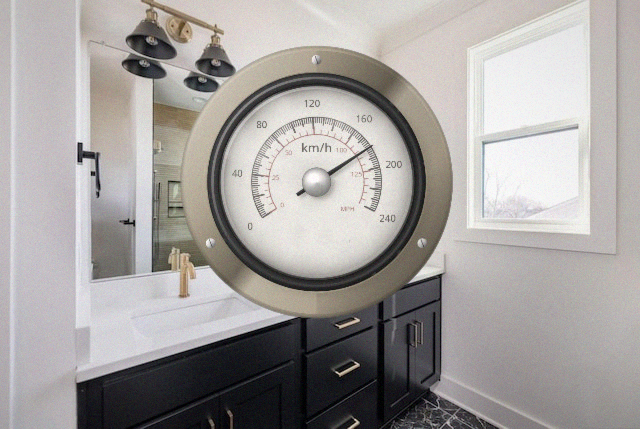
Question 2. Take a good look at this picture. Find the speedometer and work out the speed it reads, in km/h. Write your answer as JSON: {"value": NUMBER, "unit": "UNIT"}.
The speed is {"value": 180, "unit": "km/h"}
